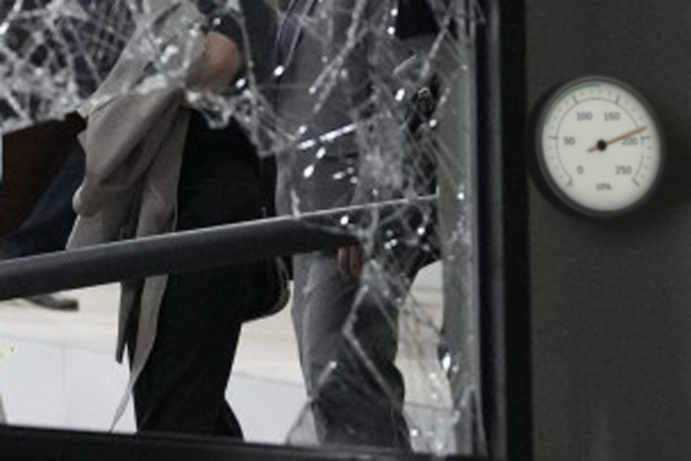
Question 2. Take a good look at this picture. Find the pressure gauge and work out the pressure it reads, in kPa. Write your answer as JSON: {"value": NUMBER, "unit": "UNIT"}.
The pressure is {"value": 190, "unit": "kPa"}
